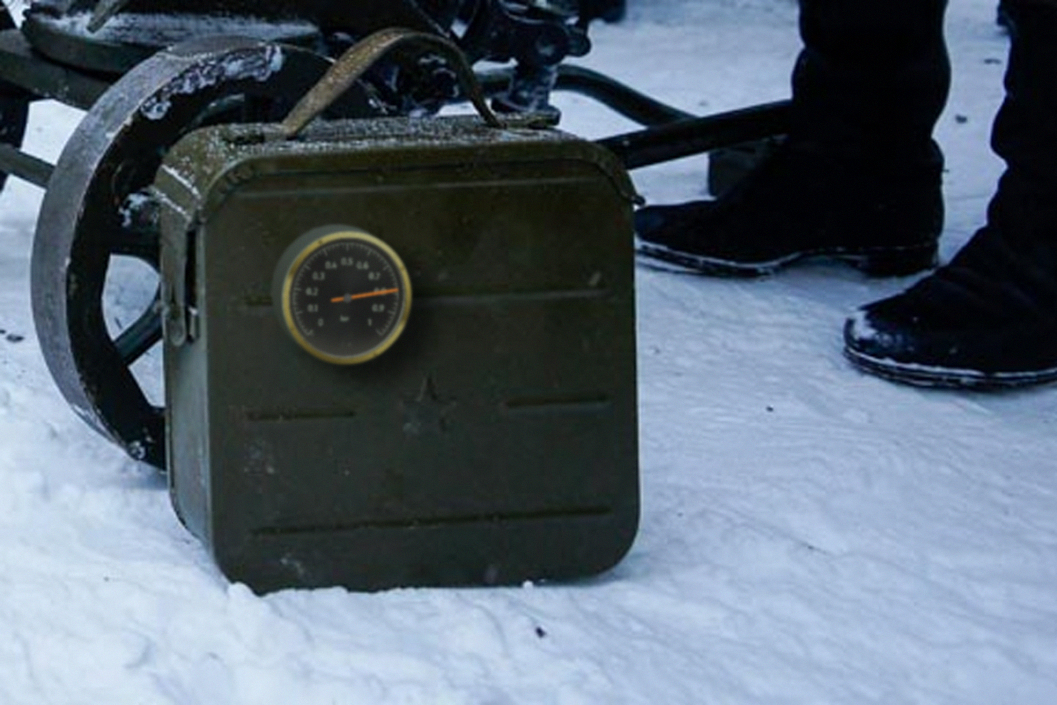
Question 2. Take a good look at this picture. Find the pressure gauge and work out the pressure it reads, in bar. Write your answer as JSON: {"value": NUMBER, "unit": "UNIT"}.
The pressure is {"value": 0.8, "unit": "bar"}
